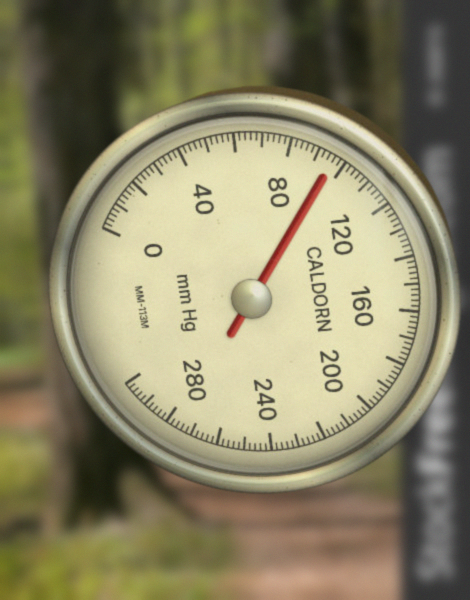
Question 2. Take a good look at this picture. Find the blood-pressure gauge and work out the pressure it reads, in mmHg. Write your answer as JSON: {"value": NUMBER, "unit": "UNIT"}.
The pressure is {"value": 96, "unit": "mmHg"}
